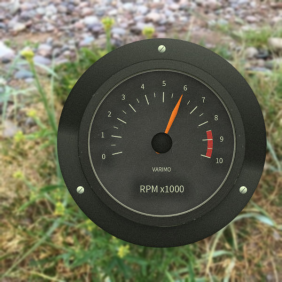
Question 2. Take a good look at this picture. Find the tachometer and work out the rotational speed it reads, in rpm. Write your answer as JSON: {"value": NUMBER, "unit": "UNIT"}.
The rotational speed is {"value": 6000, "unit": "rpm"}
